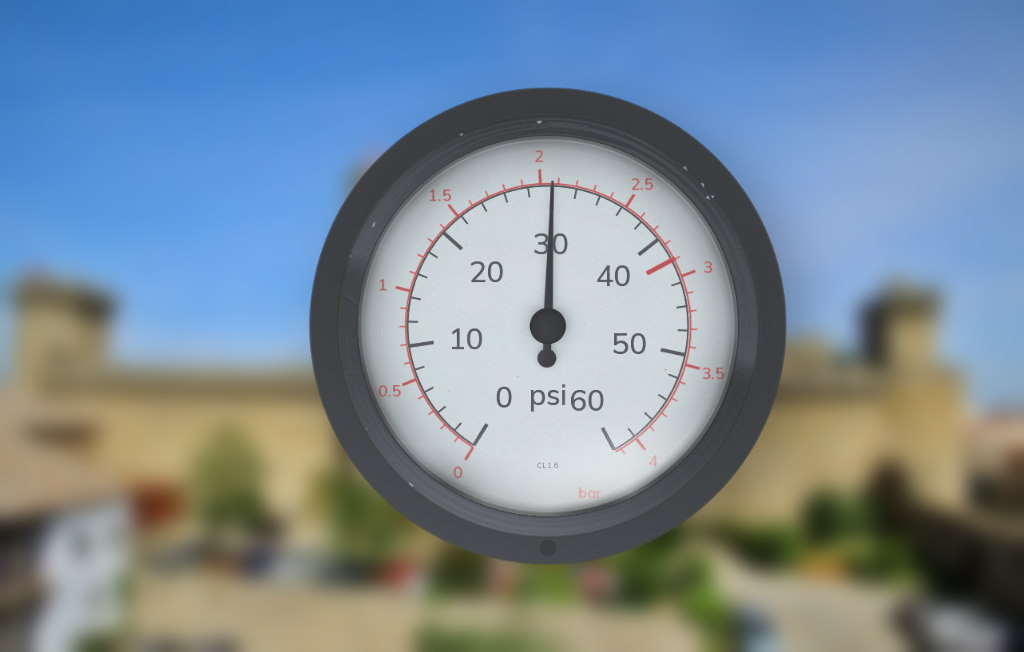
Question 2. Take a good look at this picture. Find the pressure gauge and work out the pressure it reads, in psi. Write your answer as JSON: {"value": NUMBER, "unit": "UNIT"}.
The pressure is {"value": 30, "unit": "psi"}
